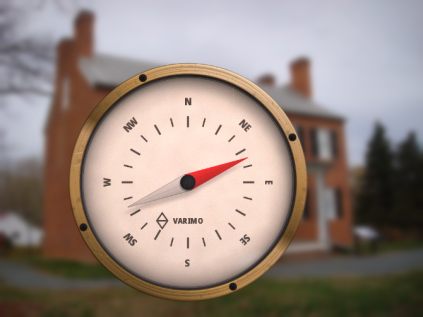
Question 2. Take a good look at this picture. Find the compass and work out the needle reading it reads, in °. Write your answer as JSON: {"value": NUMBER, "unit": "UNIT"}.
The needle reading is {"value": 67.5, "unit": "°"}
